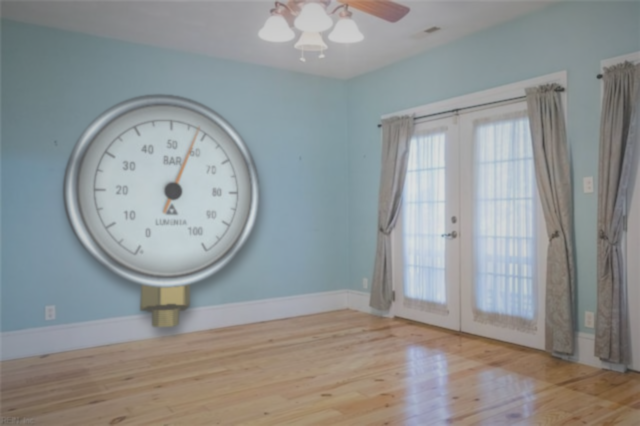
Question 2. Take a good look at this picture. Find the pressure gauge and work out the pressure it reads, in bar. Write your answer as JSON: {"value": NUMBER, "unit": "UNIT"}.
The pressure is {"value": 57.5, "unit": "bar"}
